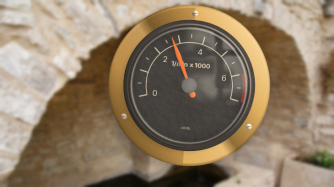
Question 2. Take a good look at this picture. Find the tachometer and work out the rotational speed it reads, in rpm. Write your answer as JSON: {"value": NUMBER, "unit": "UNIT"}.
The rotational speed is {"value": 2750, "unit": "rpm"}
